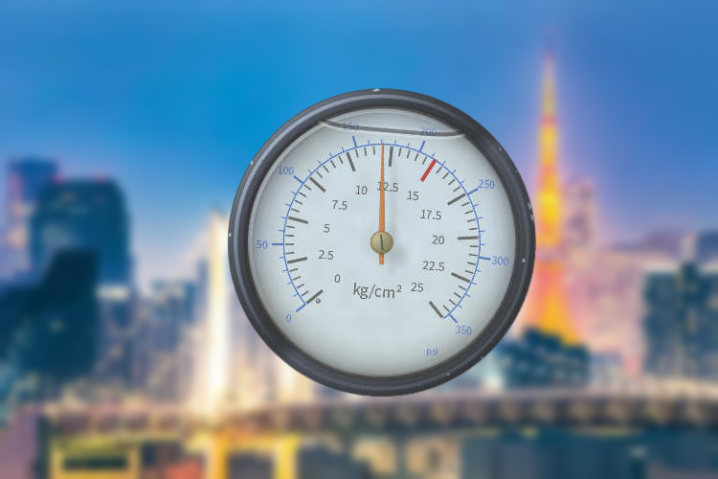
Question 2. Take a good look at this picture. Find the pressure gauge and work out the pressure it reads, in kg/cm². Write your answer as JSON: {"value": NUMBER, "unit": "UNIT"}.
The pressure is {"value": 12, "unit": "kg/cm²"}
